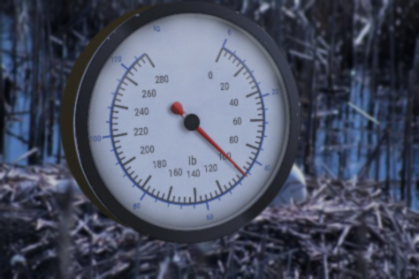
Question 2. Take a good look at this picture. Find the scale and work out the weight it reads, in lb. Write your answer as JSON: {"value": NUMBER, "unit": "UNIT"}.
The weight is {"value": 100, "unit": "lb"}
